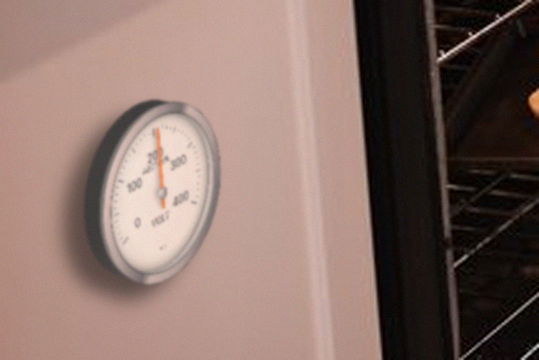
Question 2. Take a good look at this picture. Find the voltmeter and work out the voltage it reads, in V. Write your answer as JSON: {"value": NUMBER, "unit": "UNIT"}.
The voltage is {"value": 200, "unit": "V"}
